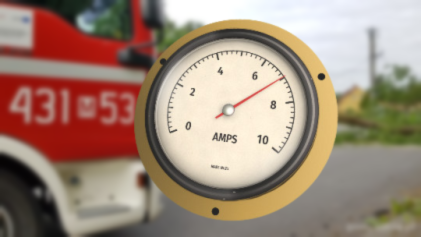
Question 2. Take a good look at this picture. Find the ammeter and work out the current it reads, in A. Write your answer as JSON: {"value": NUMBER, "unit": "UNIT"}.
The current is {"value": 7, "unit": "A"}
